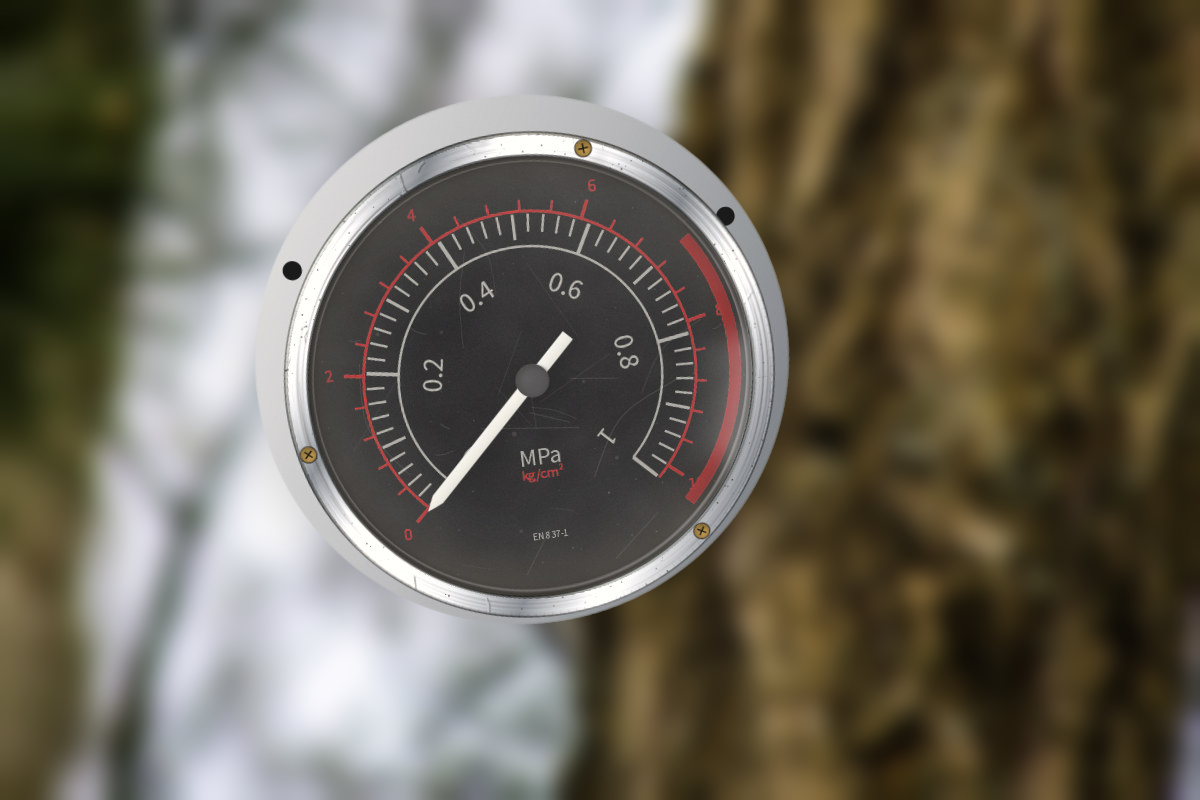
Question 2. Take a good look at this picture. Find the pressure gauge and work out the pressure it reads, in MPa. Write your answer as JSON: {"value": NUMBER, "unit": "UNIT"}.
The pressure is {"value": 0, "unit": "MPa"}
